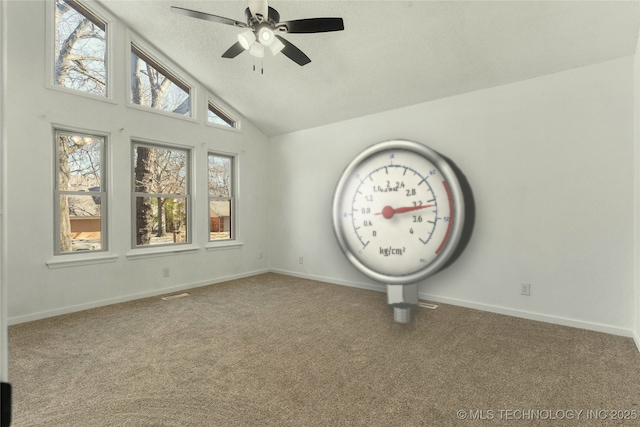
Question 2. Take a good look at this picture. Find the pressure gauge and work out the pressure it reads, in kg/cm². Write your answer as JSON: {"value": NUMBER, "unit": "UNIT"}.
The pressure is {"value": 3.3, "unit": "kg/cm²"}
